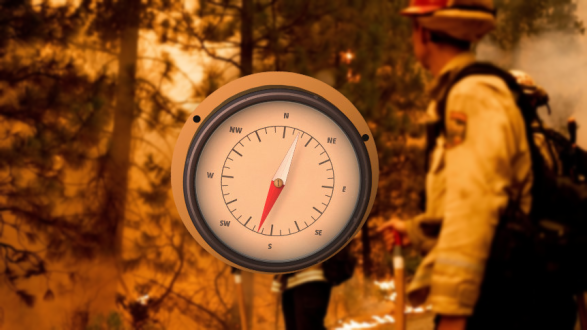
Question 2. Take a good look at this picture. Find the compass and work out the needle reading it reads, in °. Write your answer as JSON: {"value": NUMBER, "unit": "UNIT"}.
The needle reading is {"value": 195, "unit": "°"}
